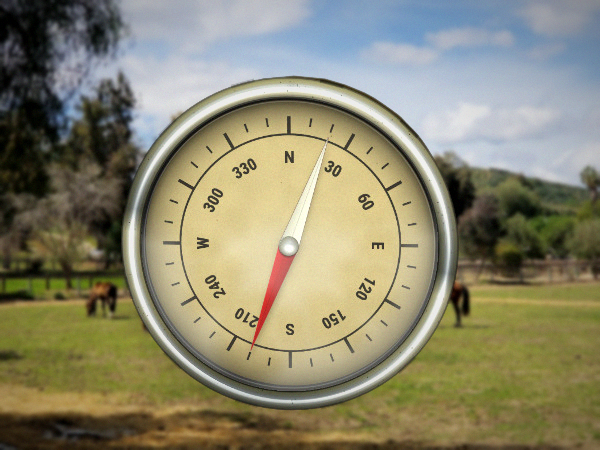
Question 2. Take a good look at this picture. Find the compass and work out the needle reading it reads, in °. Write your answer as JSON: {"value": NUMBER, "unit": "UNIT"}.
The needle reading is {"value": 200, "unit": "°"}
